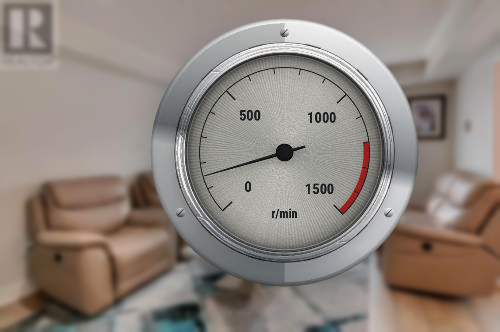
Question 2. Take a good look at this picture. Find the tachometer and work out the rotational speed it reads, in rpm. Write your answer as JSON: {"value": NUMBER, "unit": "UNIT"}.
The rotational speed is {"value": 150, "unit": "rpm"}
